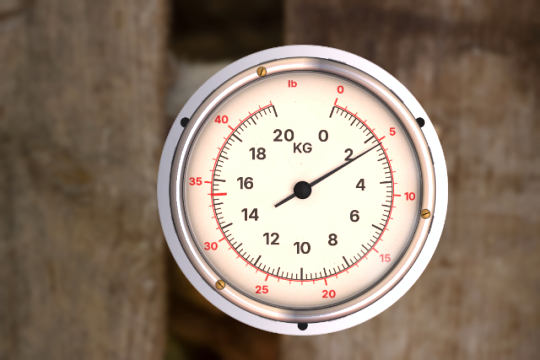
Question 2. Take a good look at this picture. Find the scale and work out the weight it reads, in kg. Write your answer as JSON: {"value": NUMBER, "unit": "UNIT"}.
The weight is {"value": 2.4, "unit": "kg"}
